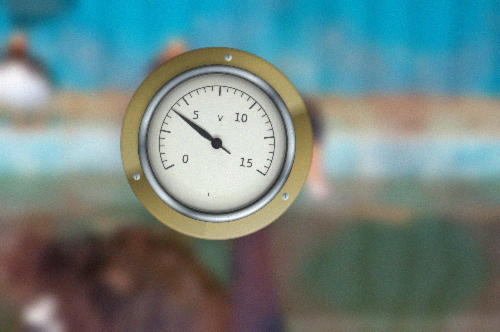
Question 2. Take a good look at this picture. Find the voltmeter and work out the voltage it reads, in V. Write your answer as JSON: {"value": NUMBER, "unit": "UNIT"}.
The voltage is {"value": 4, "unit": "V"}
